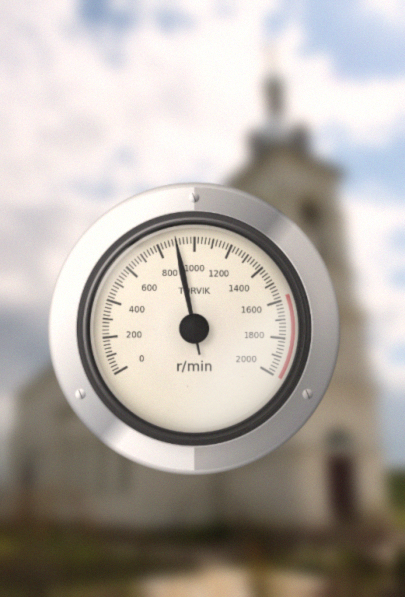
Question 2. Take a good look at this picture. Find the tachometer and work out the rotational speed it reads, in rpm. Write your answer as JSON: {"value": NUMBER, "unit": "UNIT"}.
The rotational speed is {"value": 900, "unit": "rpm"}
